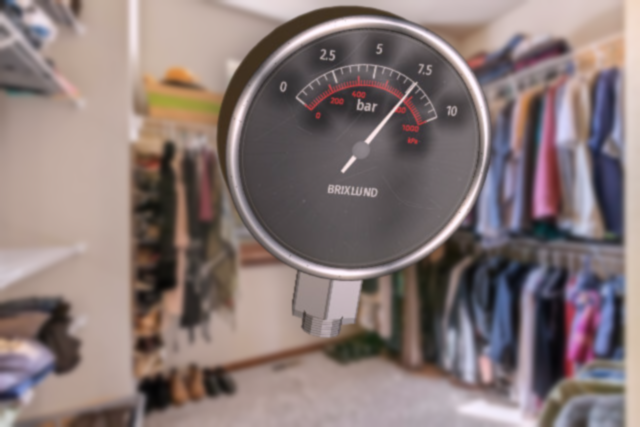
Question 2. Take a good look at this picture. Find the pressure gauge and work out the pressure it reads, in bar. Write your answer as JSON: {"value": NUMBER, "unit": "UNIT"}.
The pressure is {"value": 7.5, "unit": "bar"}
